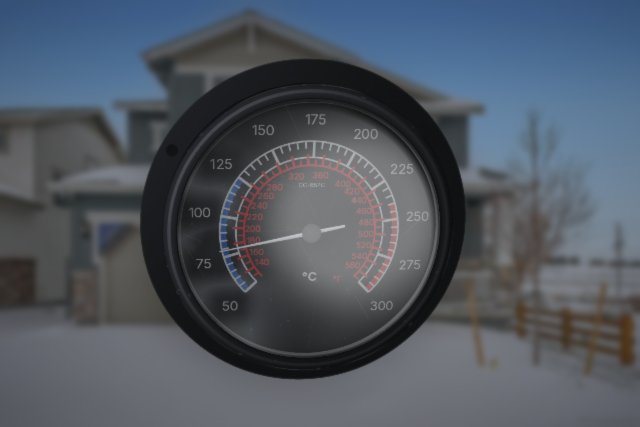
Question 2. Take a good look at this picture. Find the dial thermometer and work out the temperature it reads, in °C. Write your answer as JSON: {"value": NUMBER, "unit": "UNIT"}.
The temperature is {"value": 80, "unit": "°C"}
